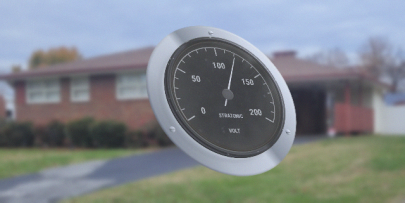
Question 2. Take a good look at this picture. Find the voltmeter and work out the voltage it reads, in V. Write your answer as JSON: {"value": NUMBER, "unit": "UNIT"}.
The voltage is {"value": 120, "unit": "V"}
